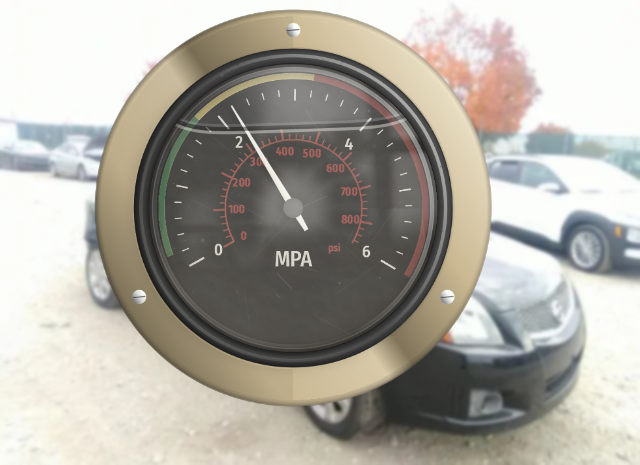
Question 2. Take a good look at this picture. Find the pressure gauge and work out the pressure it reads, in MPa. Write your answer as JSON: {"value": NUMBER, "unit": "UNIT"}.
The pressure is {"value": 2.2, "unit": "MPa"}
